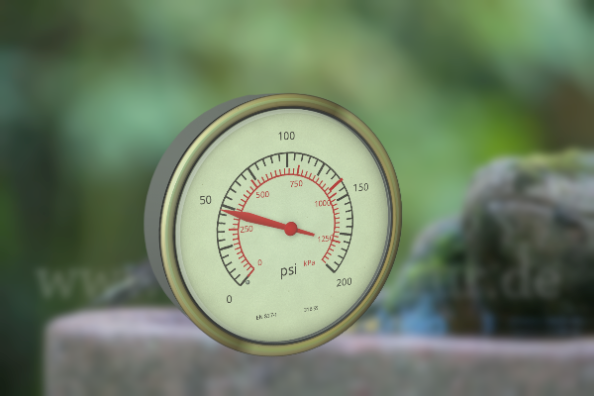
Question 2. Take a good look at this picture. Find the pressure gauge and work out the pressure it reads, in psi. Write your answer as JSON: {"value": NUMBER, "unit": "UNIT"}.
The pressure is {"value": 47.5, "unit": "psi"}
